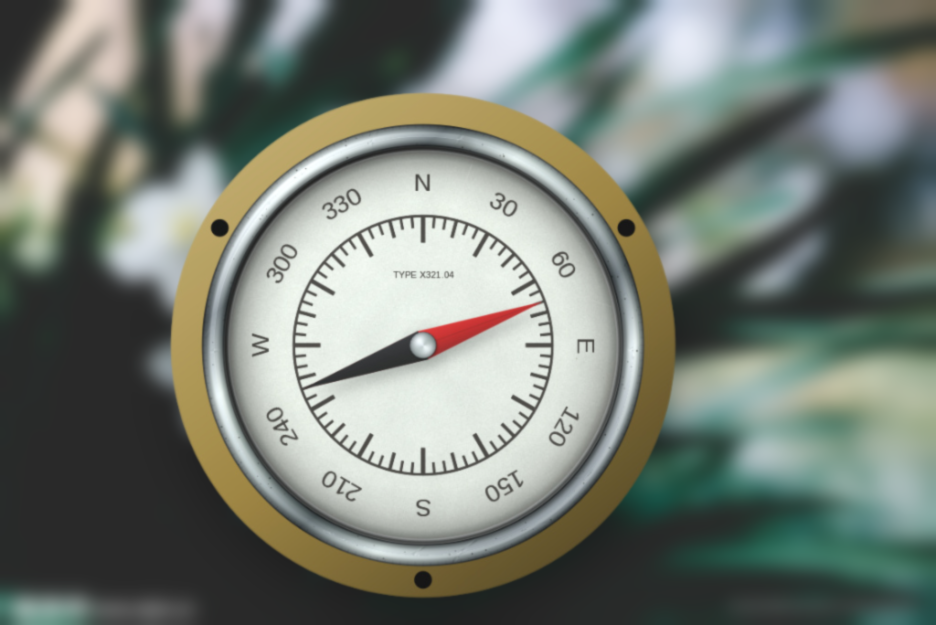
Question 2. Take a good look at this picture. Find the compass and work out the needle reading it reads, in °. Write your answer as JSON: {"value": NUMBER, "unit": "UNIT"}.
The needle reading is {"value": 70, "unit": "°"}
